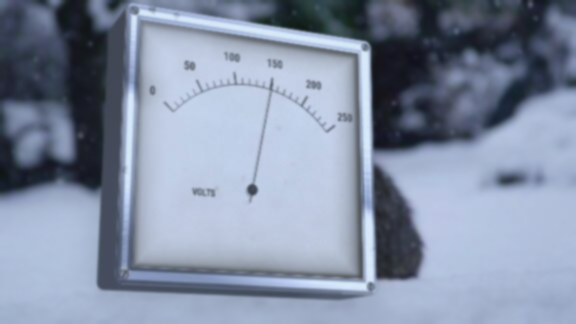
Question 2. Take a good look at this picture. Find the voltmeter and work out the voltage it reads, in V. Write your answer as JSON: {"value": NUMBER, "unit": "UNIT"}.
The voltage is {"value": 150, "unit": "V"}
